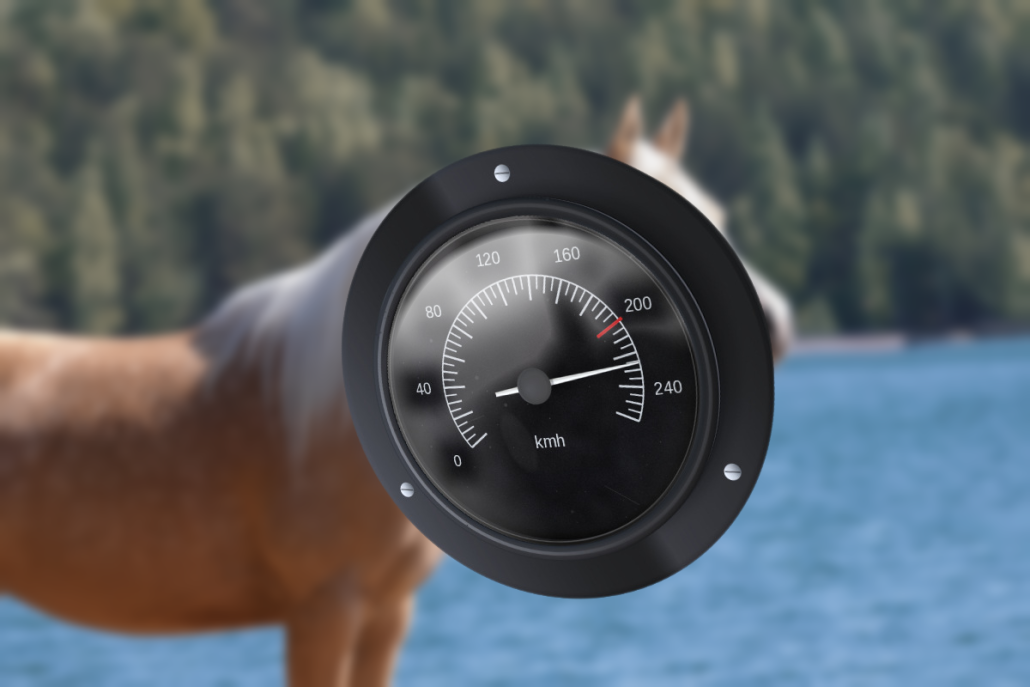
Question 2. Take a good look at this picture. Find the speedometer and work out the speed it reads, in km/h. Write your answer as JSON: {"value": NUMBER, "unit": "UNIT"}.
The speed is {"value": 225, "unit": "km/h"}
